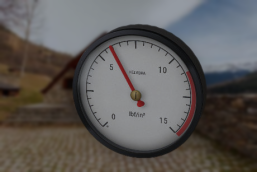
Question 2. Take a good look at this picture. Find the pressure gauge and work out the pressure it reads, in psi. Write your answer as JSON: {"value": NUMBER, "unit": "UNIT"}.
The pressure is {"value": 6, "unit": "psi"}
